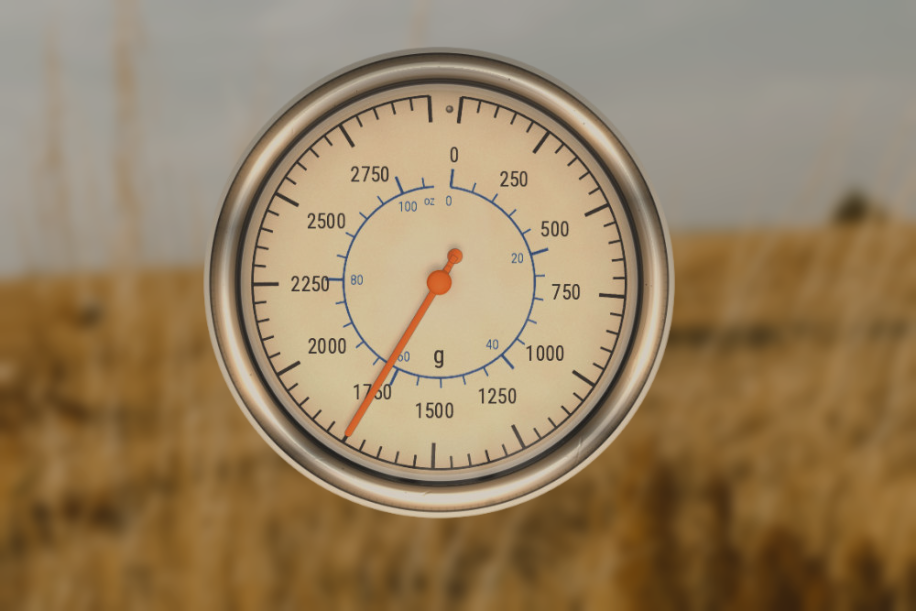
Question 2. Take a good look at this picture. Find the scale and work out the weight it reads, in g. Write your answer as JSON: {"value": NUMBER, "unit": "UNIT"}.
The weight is {"value": 1750, "unit": "g"}
